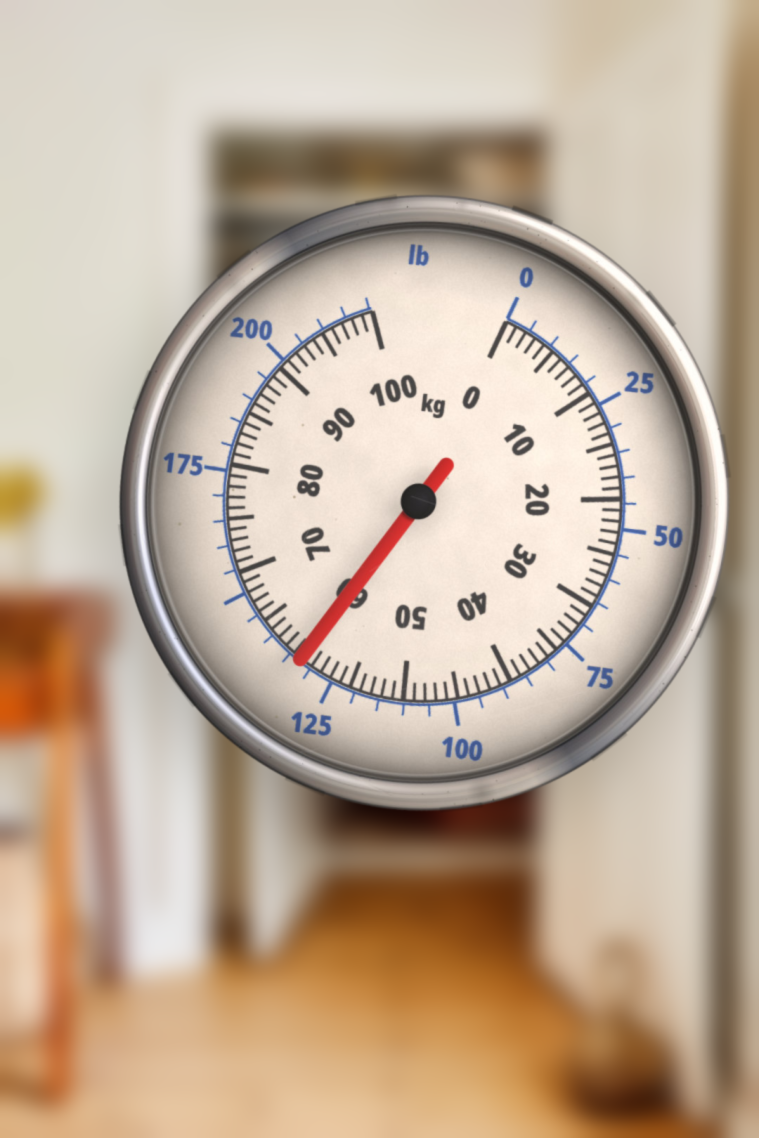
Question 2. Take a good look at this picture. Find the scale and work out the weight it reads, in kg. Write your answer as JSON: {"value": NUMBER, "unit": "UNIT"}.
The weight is {"value": 60, "unit": "kg"}
